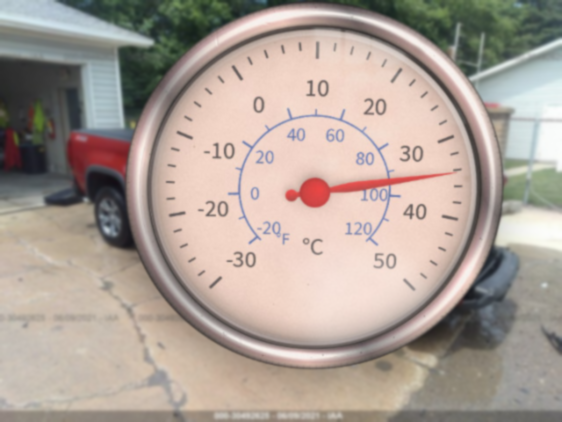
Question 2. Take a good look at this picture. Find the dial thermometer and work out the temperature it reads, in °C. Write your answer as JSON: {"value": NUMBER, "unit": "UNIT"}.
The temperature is {"value": 34, "unit": "°C"}
